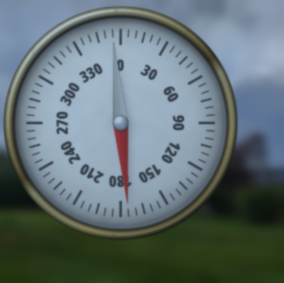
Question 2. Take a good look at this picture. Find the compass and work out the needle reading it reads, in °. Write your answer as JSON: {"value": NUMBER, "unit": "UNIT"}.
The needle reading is {"value": 175, "unit": "°"}
